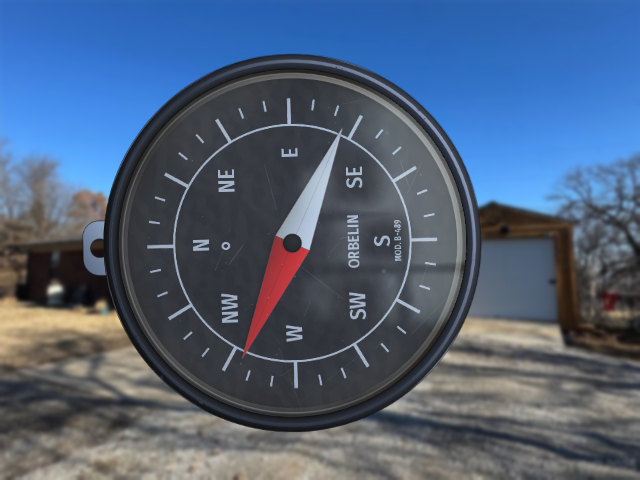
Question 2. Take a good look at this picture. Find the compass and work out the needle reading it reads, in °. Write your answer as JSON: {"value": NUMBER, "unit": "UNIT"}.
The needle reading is {"value": 295, "unit": "°"}
